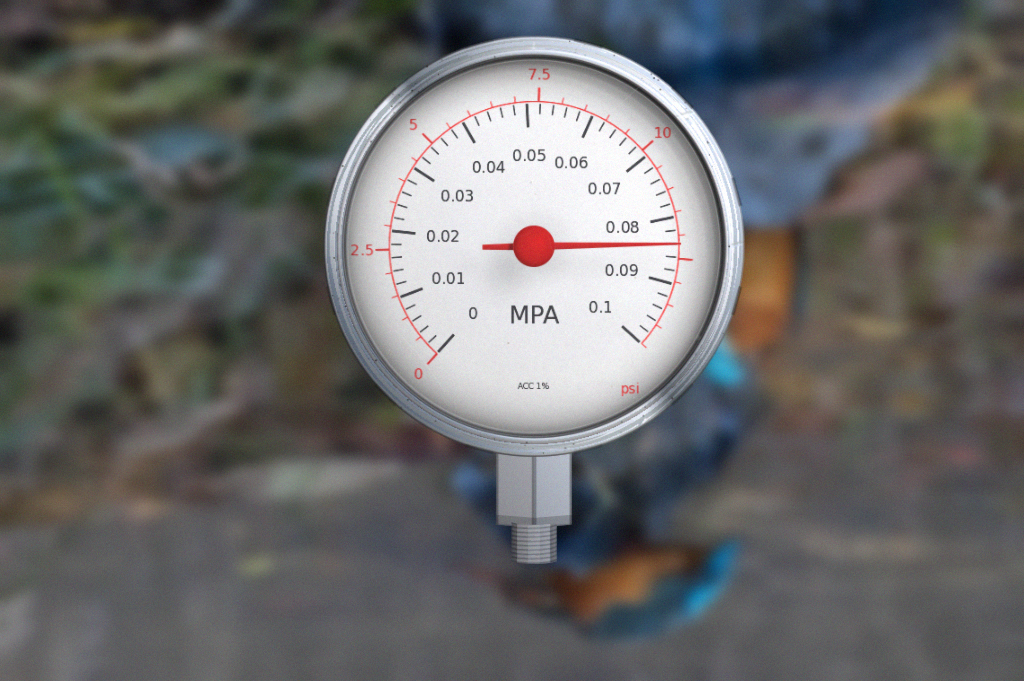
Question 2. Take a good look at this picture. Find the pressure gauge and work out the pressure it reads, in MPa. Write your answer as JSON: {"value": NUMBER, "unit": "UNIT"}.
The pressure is {"value": 0.084, "unit": "MPa"}
